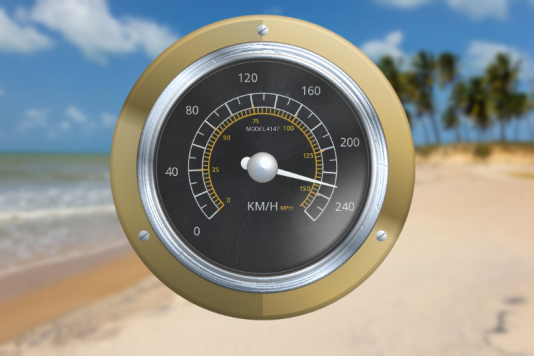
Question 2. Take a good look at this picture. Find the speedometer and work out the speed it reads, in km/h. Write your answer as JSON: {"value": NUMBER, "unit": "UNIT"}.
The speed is {"value": 230, "unit": "km/h"}
